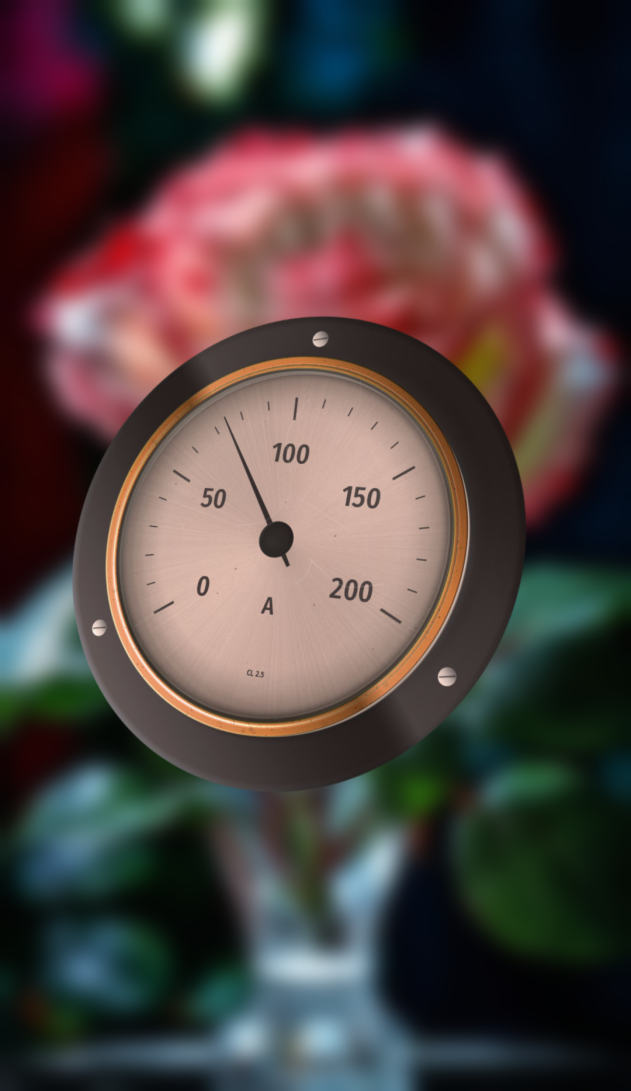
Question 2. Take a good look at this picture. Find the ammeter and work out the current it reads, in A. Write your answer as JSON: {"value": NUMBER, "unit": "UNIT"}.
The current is {"value": 75, "unit": "A"}
